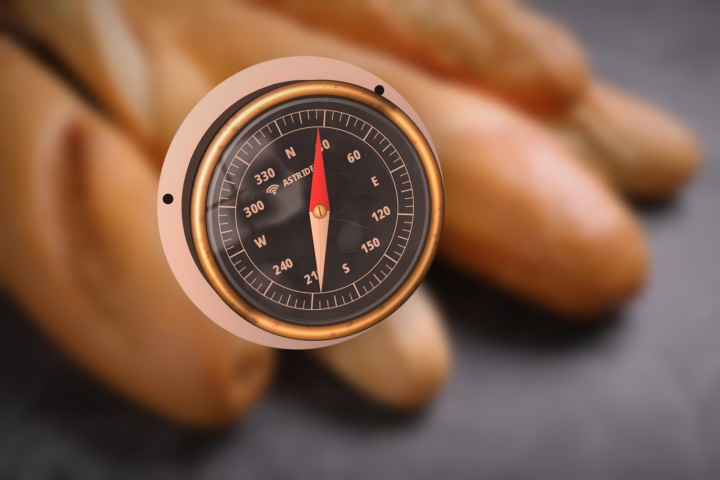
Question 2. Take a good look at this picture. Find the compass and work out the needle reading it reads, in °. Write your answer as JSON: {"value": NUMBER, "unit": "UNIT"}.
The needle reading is {"value": 25, "unit": "°"}
